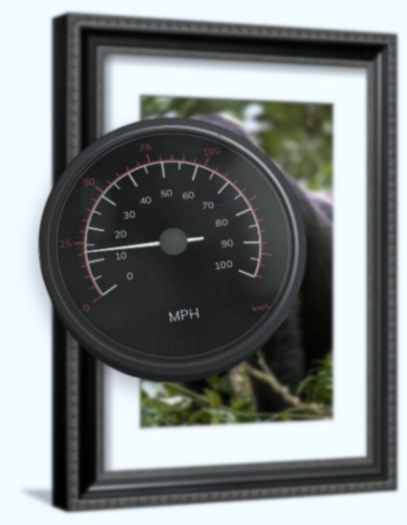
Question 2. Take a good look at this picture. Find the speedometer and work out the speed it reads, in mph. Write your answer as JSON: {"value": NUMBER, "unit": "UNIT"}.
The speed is {"value": 12.5, "unit": "mph"}
